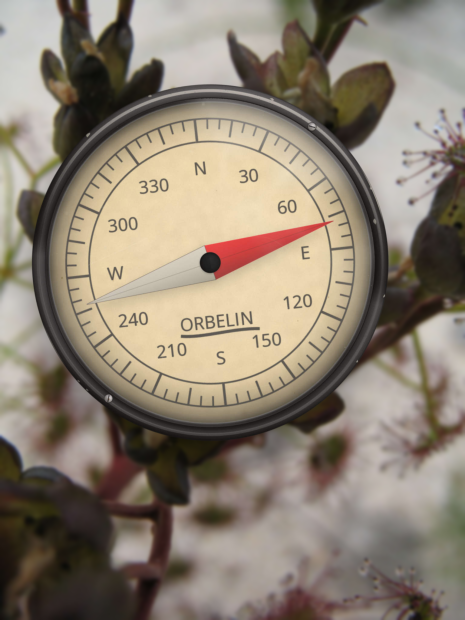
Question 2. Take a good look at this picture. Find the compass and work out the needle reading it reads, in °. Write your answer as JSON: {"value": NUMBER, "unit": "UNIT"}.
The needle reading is {"value": 77.5, "unit": "°"}
